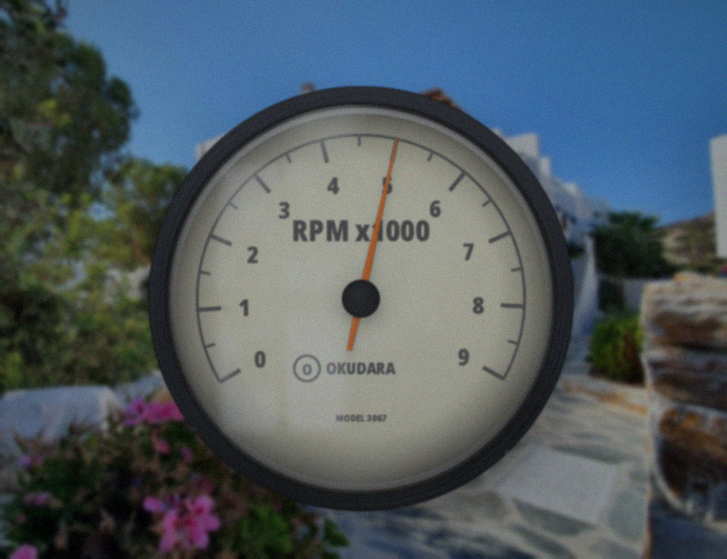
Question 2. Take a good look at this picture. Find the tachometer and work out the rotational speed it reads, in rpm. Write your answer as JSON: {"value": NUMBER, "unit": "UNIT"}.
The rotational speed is {"value": 5000, "unit": "rpm"}
